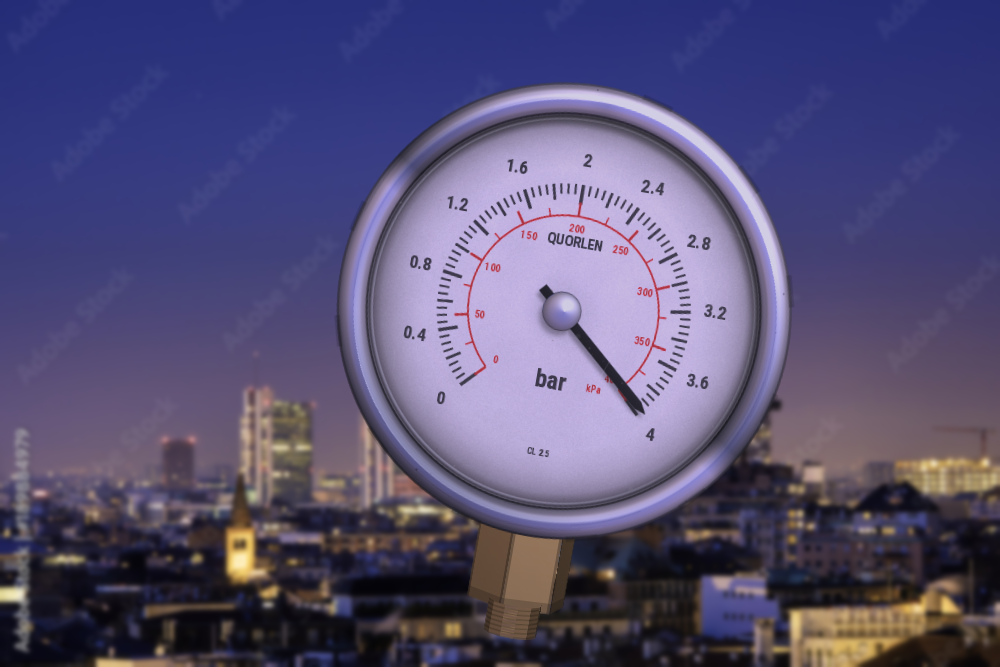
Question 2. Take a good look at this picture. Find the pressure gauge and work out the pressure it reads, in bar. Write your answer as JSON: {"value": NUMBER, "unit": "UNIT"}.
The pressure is {"value": 3.95, "unit": "bar"}
